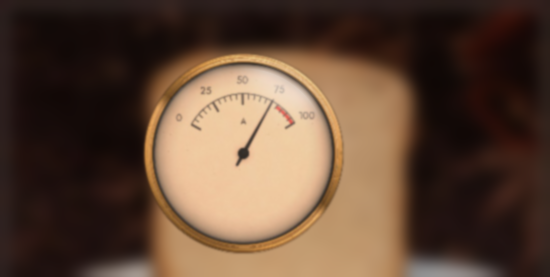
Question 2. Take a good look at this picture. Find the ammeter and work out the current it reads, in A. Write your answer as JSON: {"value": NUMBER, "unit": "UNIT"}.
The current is {"value": 75, "unit": "A"}
